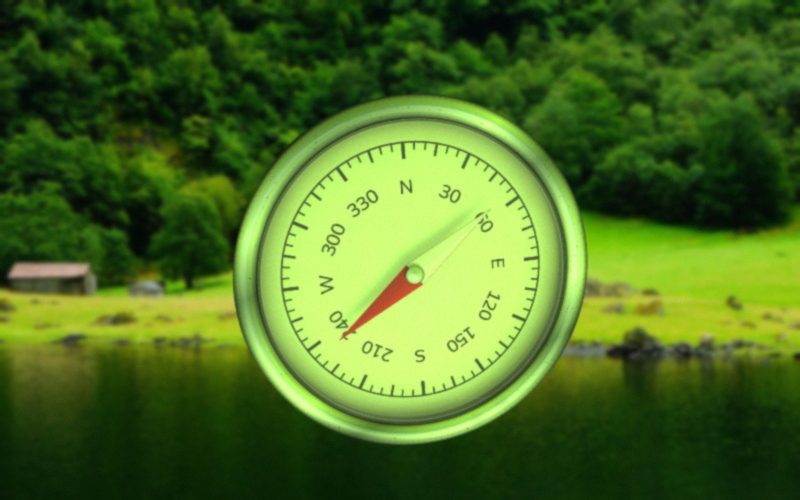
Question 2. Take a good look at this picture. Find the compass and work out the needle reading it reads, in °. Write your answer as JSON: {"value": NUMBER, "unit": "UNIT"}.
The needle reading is {"value": 235, "unit": "°"}
